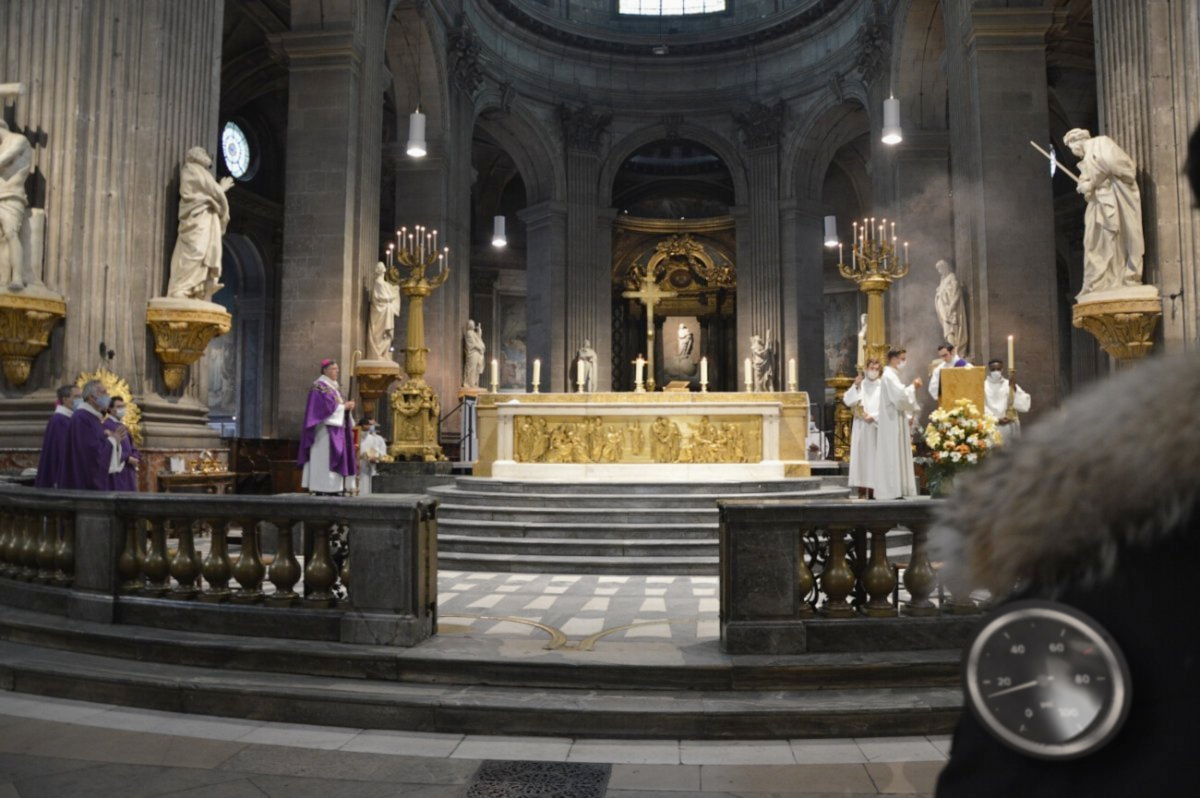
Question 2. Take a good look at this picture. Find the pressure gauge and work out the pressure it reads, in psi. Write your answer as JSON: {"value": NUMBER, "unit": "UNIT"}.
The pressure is {"value": 15, "unit": "psi"}
